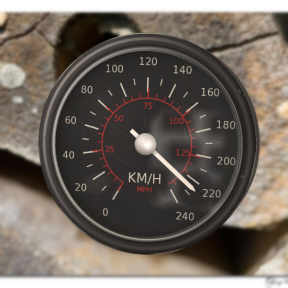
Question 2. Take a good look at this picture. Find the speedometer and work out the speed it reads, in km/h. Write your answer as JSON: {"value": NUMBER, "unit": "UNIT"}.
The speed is {"value": 225, "unit": "km/h"}
